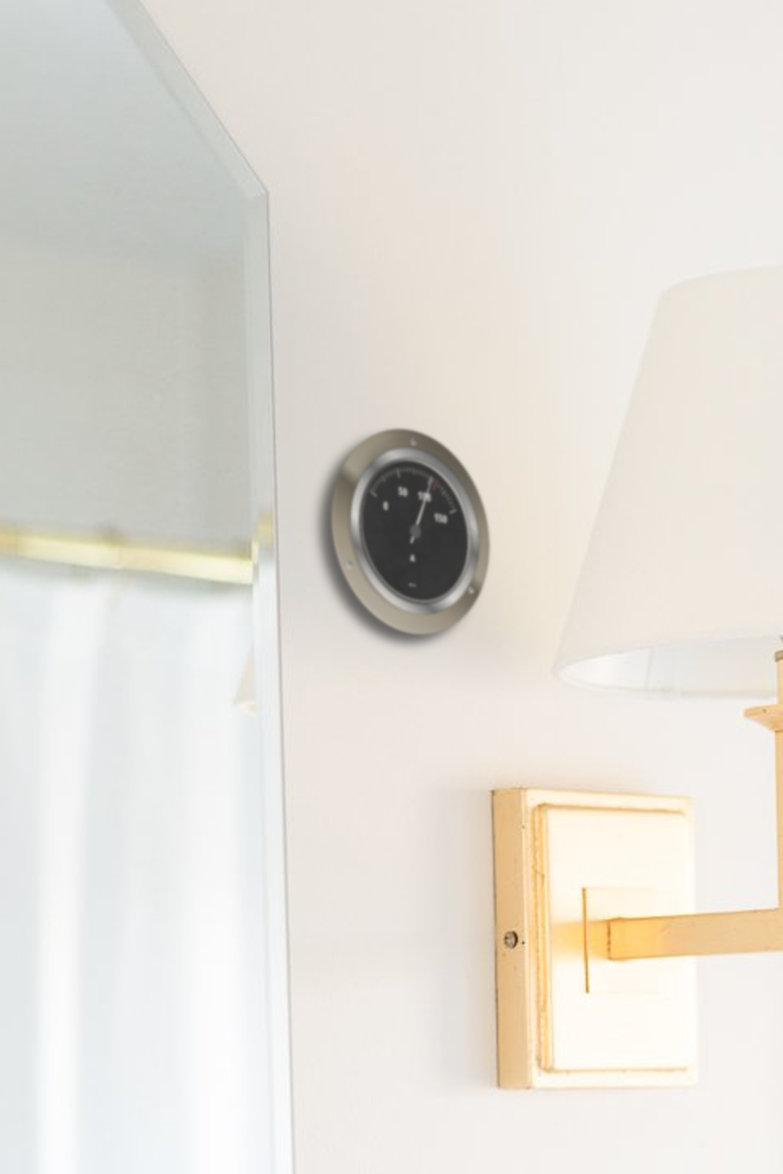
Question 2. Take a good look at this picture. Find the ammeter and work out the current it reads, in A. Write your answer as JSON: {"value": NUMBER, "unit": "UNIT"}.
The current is {"value": 100, "unit": "A"}
